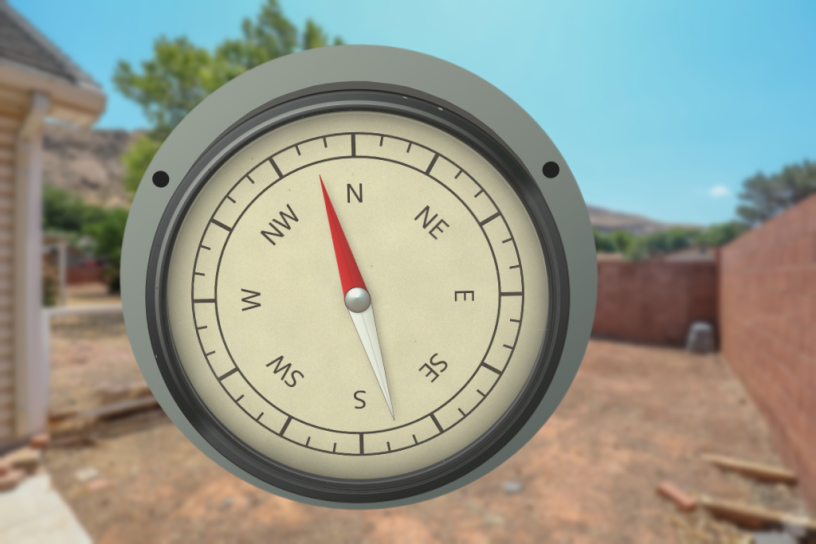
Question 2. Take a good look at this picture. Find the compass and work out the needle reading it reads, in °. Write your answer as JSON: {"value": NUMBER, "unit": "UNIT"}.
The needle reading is {"value": 345, "unit": "°"}
